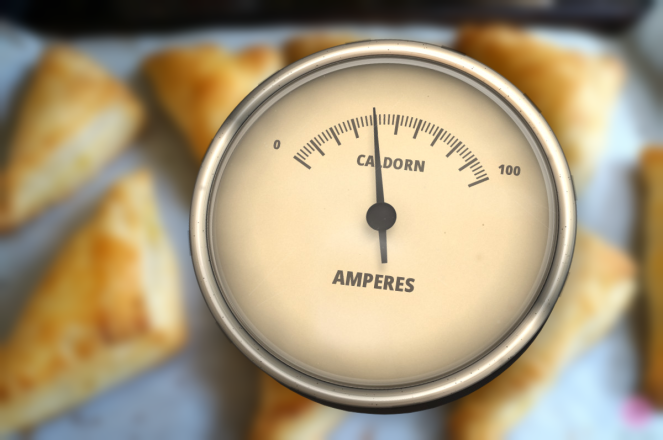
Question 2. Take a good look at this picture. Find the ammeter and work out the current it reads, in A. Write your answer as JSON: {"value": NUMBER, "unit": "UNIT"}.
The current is {"value": 40, "unit": "A"}
